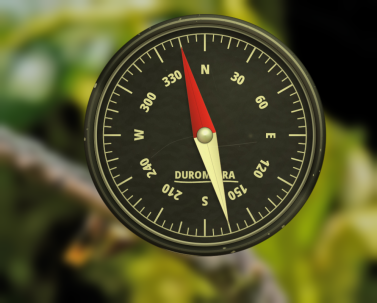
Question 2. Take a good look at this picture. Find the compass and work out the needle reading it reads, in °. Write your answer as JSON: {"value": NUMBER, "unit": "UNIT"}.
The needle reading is {"value": 345, "unit": "°"}
